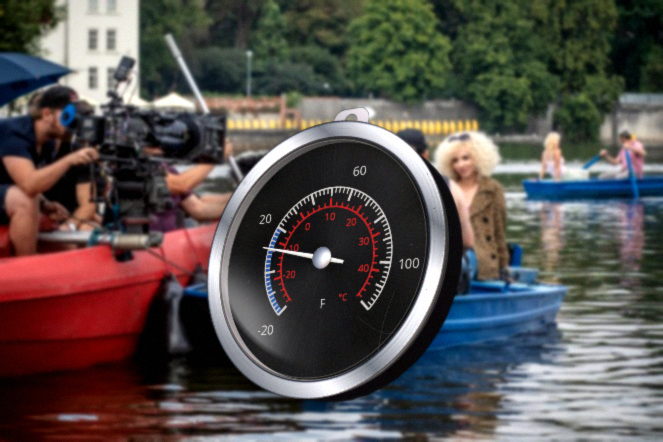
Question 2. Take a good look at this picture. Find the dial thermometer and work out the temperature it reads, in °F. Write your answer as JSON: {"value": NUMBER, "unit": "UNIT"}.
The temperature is {"value": 10, "unit": "°F"}
